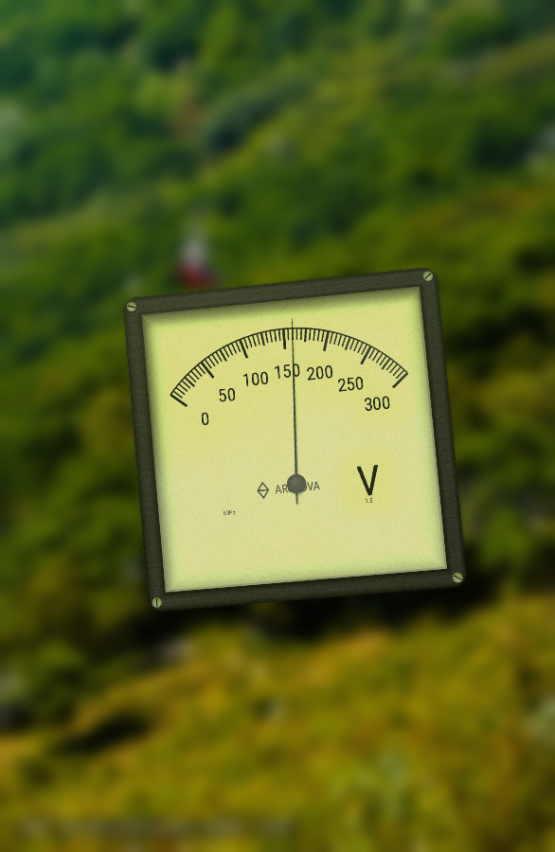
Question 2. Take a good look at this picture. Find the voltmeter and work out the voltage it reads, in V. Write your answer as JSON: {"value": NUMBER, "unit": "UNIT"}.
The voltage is {"value": 160, "unit": "V"}
